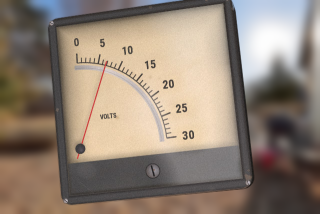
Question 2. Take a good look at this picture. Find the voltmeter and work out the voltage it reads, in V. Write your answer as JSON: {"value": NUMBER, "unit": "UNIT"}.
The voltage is {"value": 7, "unit": "V"}
